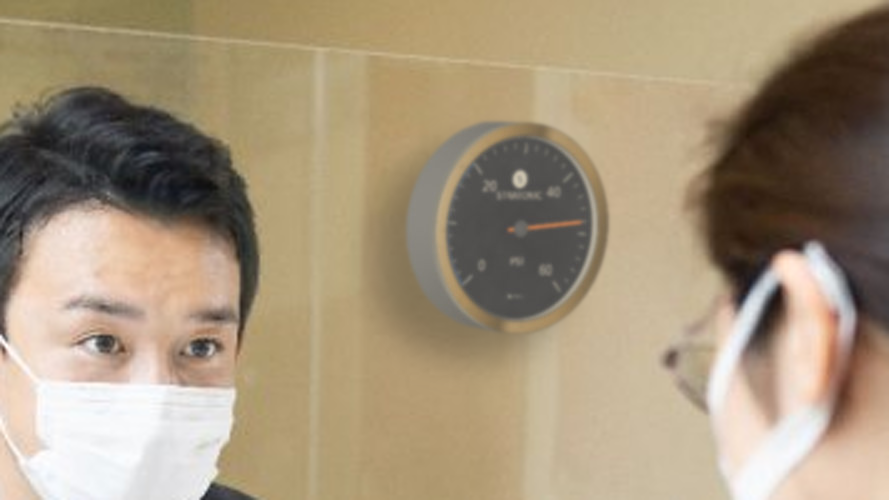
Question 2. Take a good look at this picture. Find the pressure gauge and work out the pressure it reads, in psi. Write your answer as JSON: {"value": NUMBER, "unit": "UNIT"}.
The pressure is {"value": 48, "unit": "psi"}
